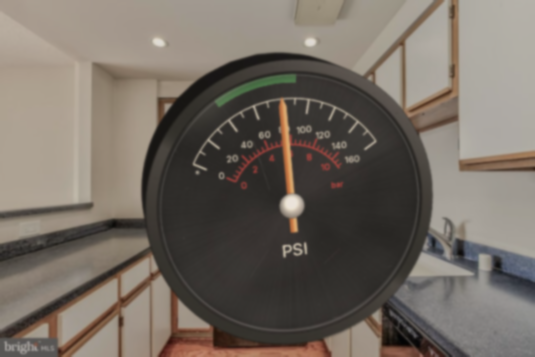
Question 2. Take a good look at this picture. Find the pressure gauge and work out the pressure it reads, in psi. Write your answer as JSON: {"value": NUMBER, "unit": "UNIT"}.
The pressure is {"value": 80, "unit": "psi"}
